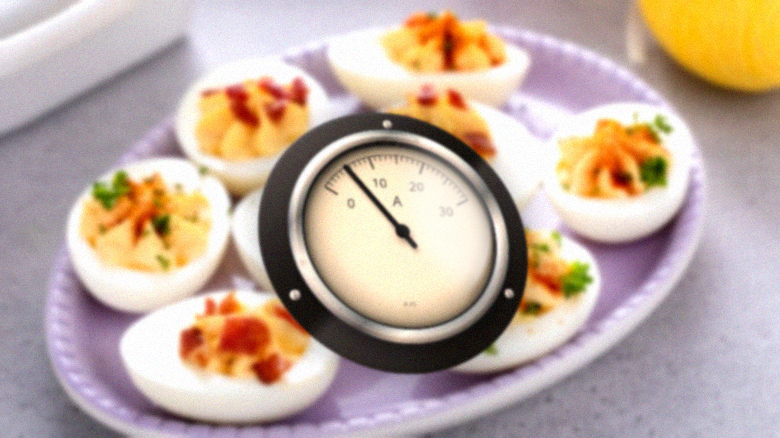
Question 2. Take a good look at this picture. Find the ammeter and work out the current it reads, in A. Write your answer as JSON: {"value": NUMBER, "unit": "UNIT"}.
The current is {"value": 5, "unit": "A"}
